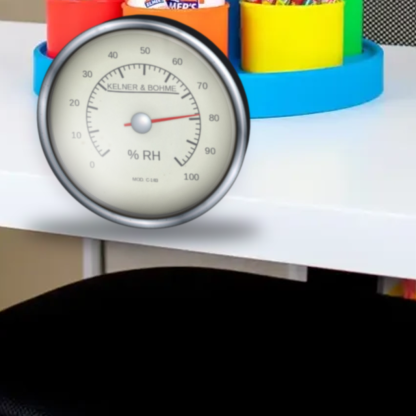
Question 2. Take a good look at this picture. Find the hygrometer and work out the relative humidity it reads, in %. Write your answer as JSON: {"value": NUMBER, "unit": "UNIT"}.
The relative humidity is {"value": 78, "unit": "%"}
